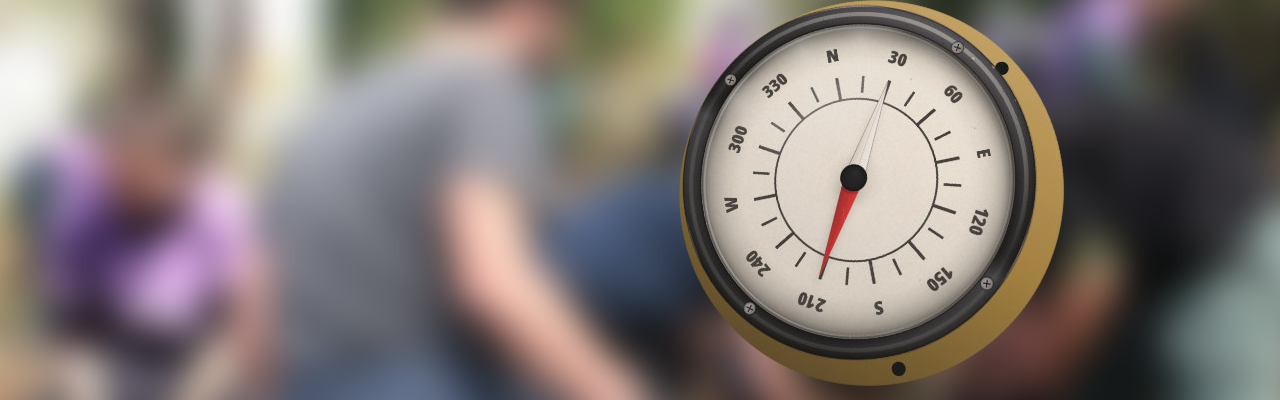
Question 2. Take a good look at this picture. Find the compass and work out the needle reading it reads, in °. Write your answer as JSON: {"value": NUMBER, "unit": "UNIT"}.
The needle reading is {"value": 210, "unit": "°"}
